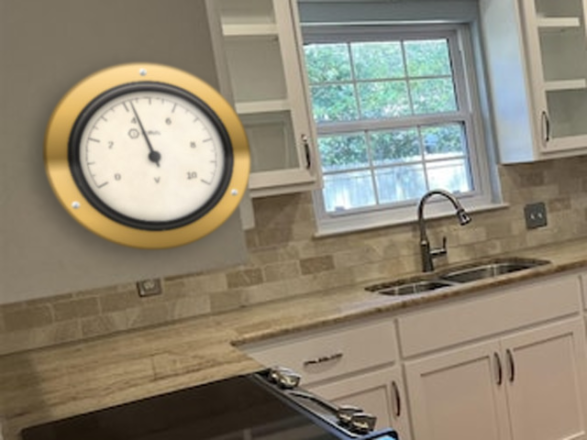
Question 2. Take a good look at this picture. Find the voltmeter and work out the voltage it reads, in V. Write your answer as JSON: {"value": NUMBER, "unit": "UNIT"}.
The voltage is {"value": 4.25, "unit": "V"}
